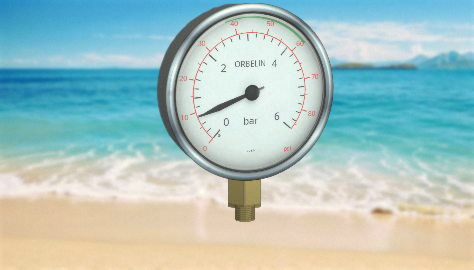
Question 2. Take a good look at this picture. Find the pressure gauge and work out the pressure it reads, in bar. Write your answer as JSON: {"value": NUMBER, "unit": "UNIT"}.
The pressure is {"value": 0.6, "unit": "bar"}
